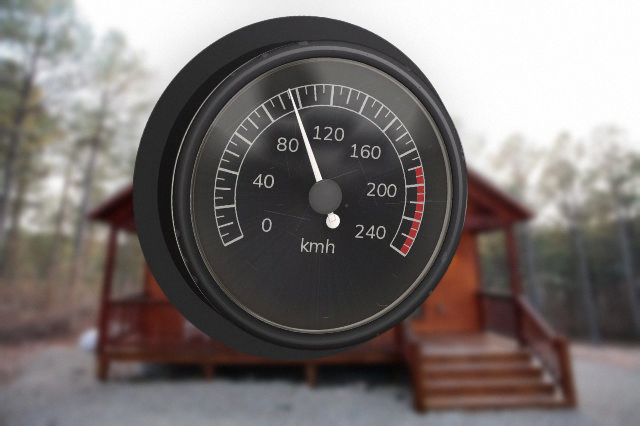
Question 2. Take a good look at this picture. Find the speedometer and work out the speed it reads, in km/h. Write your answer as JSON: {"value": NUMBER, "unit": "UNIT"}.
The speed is {"value": 95, "unit": "km/h"}
